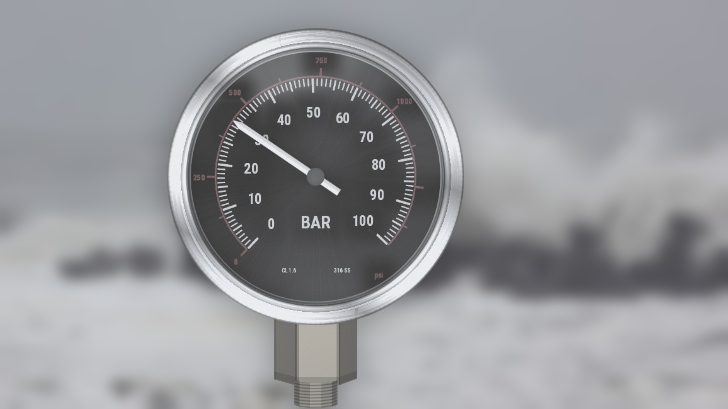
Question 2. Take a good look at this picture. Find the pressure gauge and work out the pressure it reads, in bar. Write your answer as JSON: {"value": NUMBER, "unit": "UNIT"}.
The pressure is {"value": 30, "unit": "bar"}
